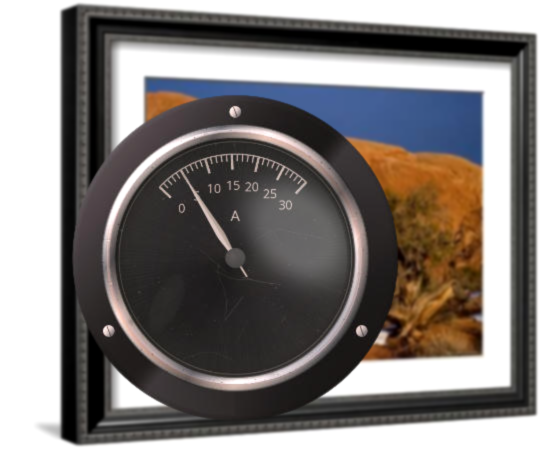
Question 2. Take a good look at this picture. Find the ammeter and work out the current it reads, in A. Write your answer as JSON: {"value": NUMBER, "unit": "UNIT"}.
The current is {"value": 5, "unit": "A"}
